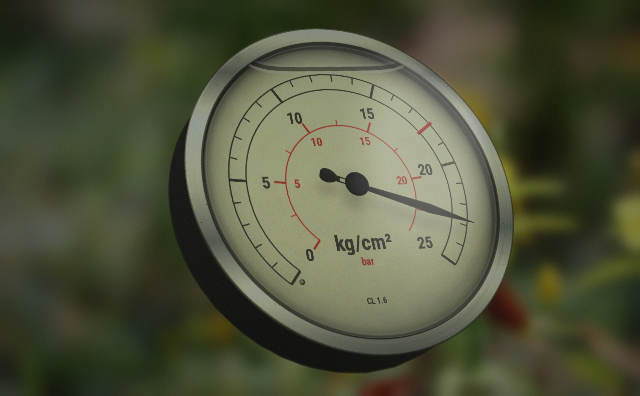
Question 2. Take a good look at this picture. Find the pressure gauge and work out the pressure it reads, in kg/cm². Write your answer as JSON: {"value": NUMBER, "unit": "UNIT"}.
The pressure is {"value": 23, "unit": "kg/cm²"}
